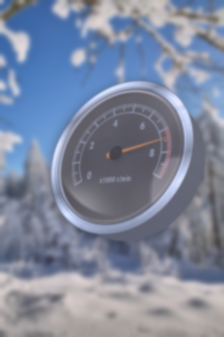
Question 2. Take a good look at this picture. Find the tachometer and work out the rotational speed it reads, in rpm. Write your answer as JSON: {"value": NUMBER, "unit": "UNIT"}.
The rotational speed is {"value": 7500, "unit": "rpm"}
